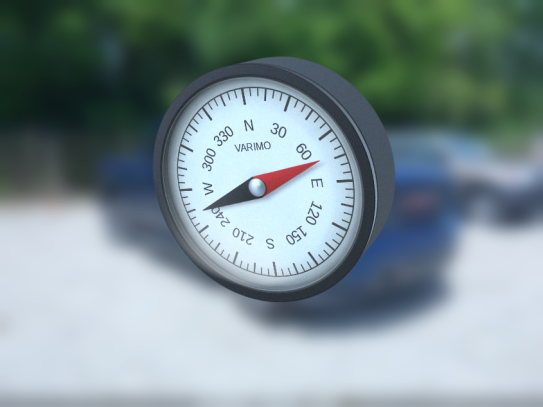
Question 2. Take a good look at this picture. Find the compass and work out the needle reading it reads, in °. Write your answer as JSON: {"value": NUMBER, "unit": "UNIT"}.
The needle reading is {"value": 72.5, "unit": "°"}
